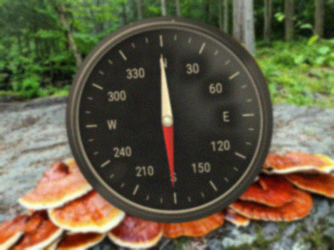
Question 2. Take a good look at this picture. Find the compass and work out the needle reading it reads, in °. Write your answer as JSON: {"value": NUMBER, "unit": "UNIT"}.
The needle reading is {"value": 180, "unit": "°"}
